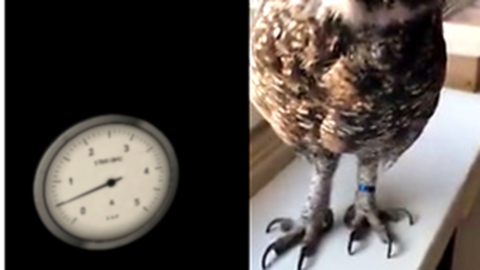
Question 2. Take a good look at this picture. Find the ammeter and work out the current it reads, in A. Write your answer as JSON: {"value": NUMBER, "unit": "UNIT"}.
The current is {"value": 0.5, "unit": "A"}
